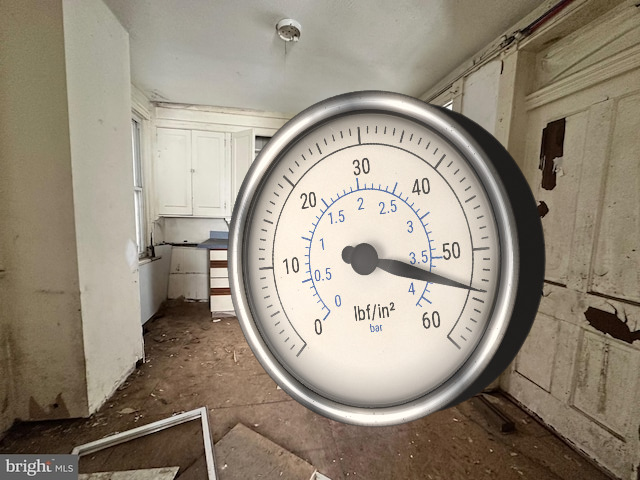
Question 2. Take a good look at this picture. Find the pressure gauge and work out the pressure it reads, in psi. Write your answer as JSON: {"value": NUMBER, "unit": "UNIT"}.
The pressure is {"value": 54, "unit": "psi"}
